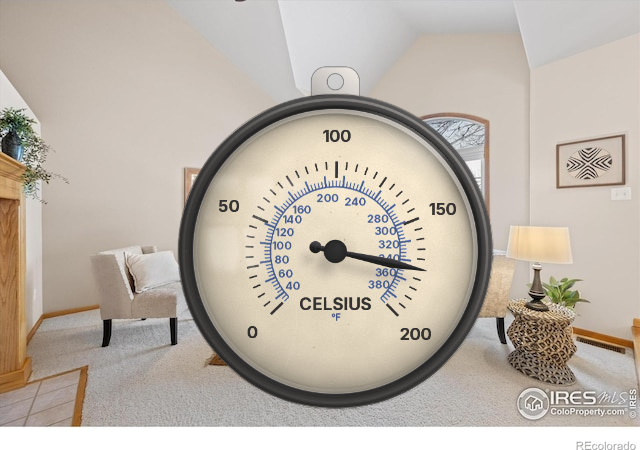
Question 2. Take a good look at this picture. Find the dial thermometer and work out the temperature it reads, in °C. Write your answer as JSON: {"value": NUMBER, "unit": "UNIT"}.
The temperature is {"value": 175, "unit": "°C"}
